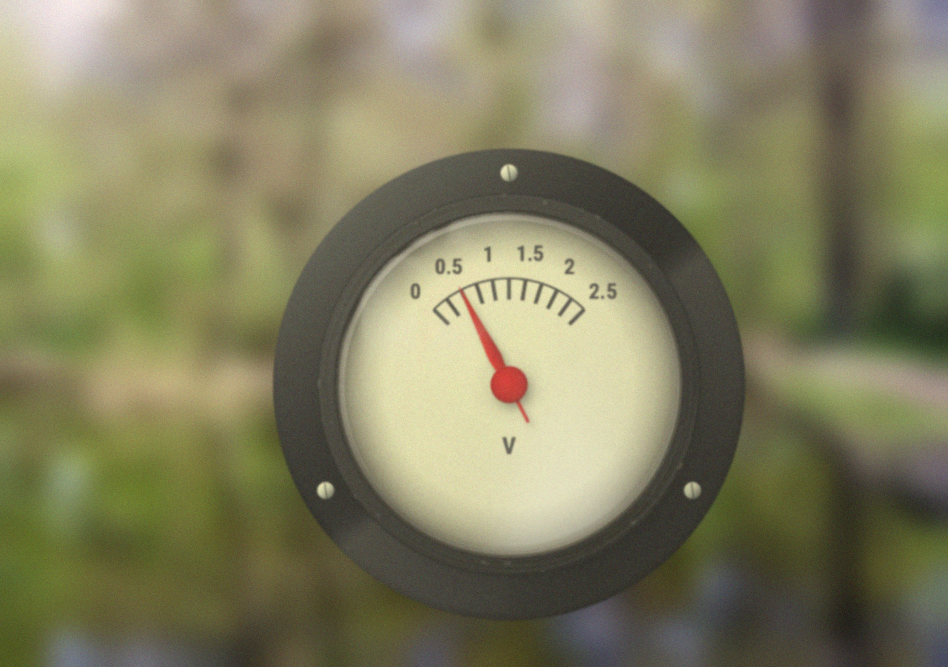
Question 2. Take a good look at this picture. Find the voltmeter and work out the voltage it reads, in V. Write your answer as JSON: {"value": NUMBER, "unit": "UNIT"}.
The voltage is {"value": 0.5, "unit": "V"}
